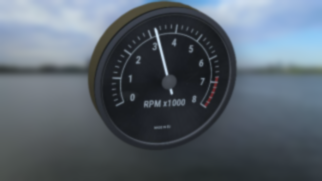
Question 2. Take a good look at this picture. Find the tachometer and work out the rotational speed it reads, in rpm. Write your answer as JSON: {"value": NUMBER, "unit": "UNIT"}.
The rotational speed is {"value": 3200, "unit": "rpm"}
